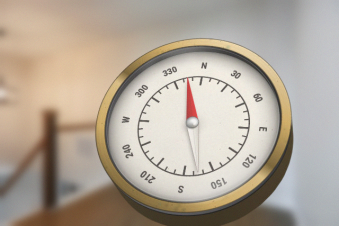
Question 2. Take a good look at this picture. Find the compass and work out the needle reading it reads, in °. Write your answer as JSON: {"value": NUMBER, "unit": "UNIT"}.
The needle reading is {"value": 345, "unit": "°"}
